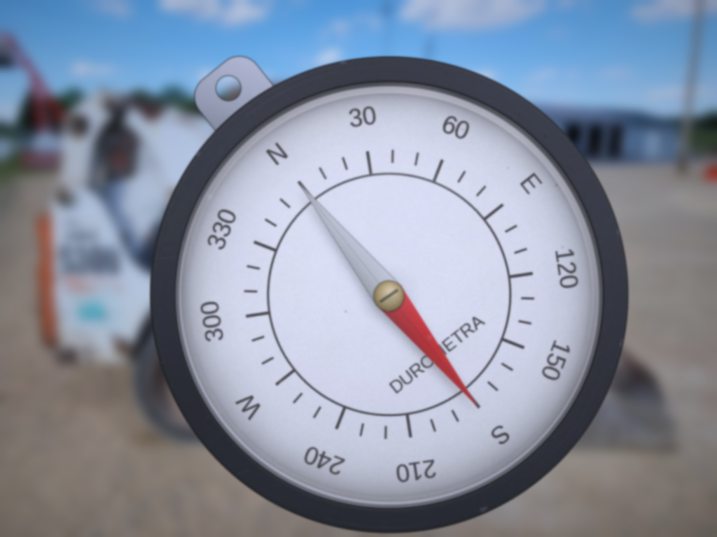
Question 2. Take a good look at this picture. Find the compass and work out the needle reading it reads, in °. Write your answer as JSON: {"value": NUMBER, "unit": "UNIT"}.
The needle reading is {"value": 180, "unit": "°"}
